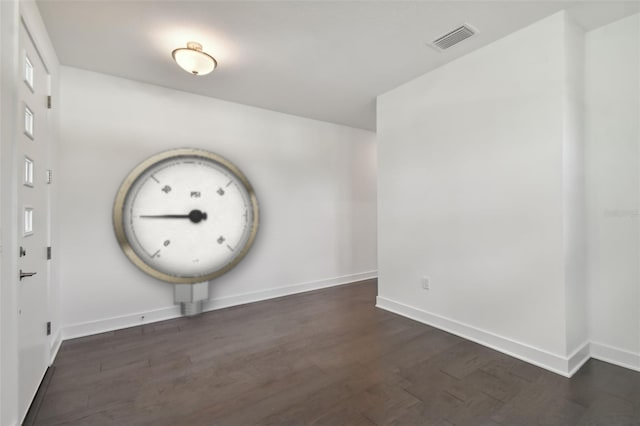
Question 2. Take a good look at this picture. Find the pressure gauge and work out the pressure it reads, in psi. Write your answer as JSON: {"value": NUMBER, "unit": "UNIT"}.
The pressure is {"value": 5, "unit": "psi"}
